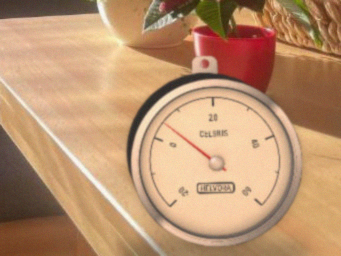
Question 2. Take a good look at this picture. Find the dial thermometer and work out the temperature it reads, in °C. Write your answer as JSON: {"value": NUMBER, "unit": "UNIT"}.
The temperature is {"value": 5, "unit": "°C"}
